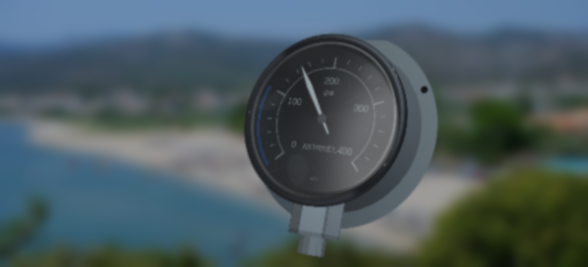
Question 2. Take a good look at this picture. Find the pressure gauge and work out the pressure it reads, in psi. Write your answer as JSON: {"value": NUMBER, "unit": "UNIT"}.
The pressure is {"value": 150, "unit": "psi"}
